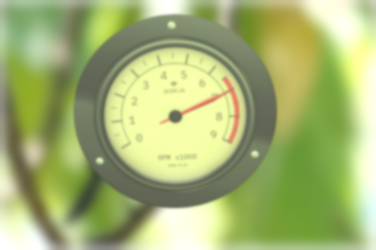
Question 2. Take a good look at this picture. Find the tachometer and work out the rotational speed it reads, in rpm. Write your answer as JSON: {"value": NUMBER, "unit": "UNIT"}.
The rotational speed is {"value": 7000, "unit": "rpm"}
